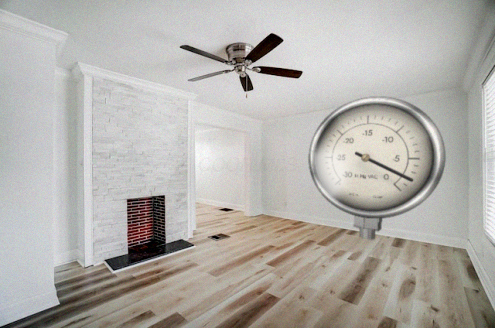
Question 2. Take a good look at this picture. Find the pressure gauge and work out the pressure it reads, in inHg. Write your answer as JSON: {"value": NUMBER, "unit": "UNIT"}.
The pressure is {"value": -2, "unit": "inHg"}
